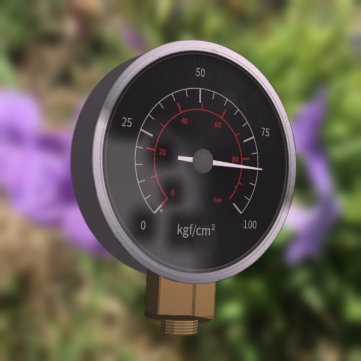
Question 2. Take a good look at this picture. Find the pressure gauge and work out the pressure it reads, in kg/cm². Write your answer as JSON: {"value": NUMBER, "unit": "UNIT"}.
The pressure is {"value": 85, "unit": "kg/cm²"}
